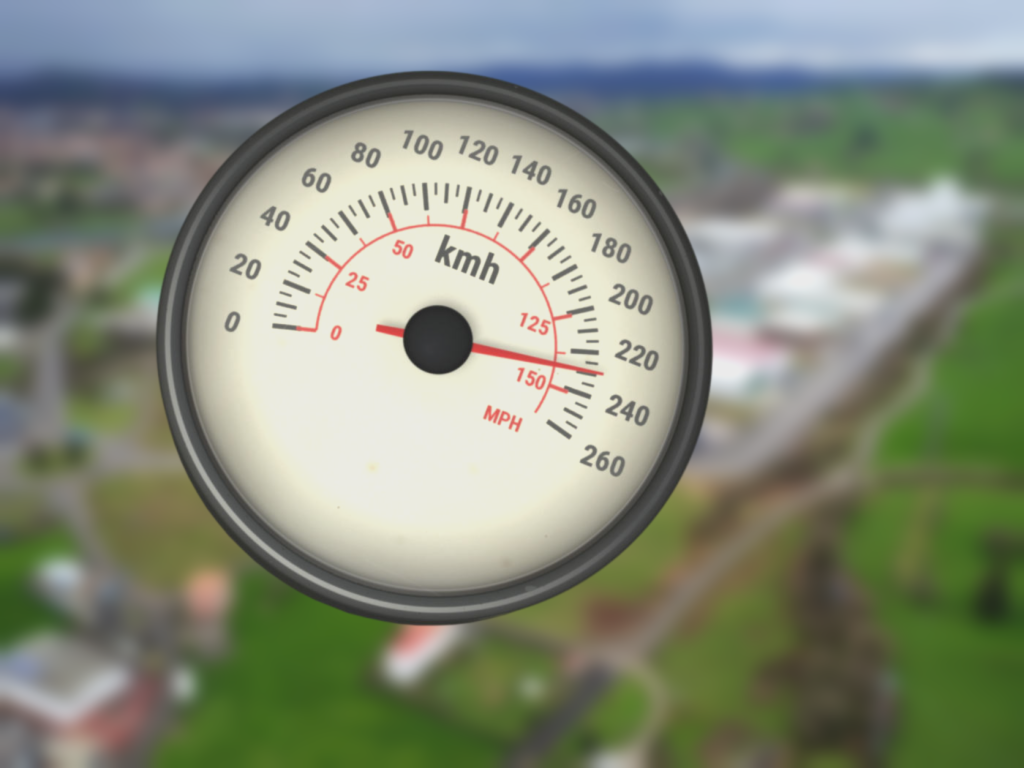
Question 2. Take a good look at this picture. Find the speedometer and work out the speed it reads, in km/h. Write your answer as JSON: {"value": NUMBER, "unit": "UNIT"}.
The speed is {"value": 230, "unit": "km/h"}
